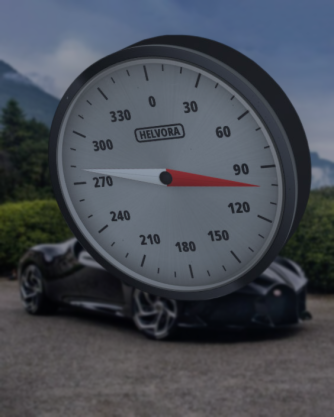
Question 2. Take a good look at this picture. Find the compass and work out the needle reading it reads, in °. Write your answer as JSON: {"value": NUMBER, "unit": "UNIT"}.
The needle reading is {"value": 100, "unit": "°"}
